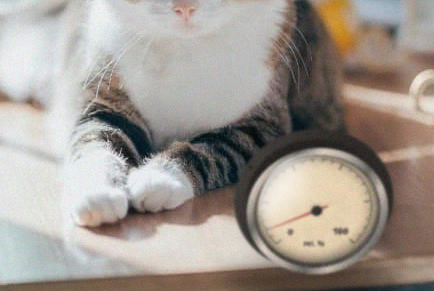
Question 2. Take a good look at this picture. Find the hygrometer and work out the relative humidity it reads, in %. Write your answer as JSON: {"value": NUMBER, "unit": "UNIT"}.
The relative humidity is {"value": 8, "unit": "%"}
